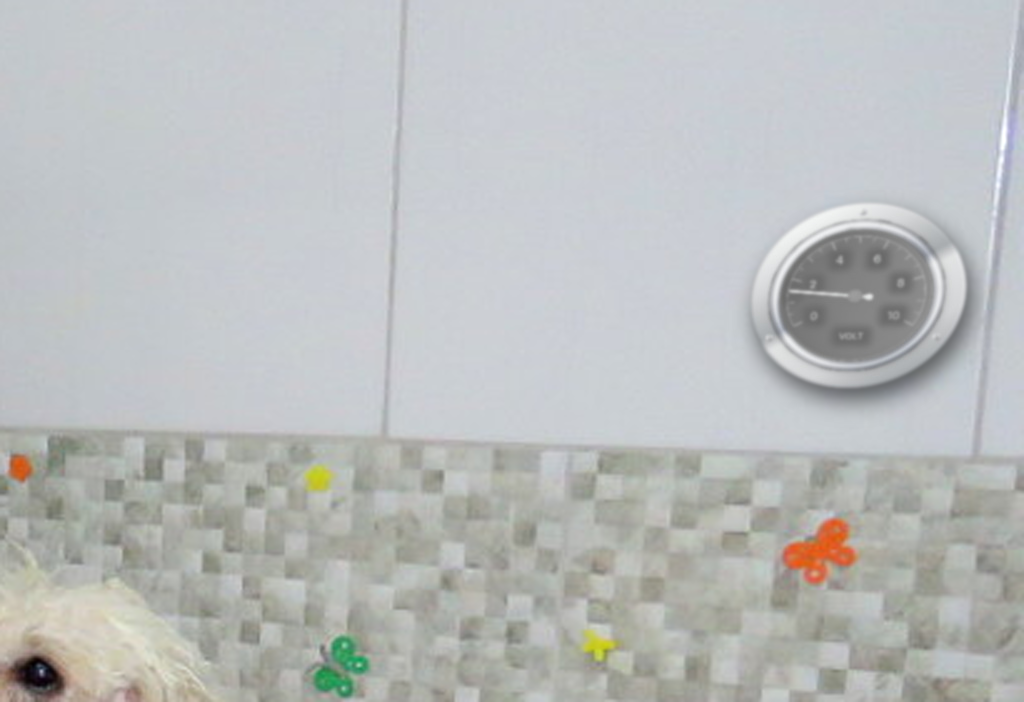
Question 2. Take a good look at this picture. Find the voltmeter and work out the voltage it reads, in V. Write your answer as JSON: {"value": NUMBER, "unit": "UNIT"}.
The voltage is {"value": 1.5, "unit": "V"}
